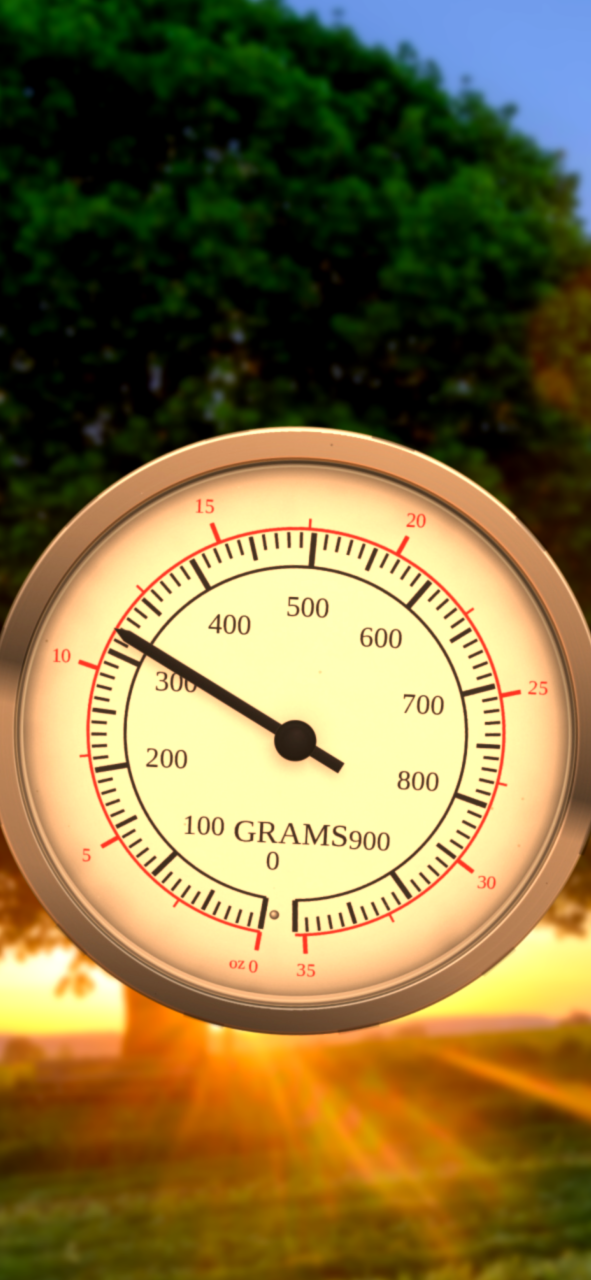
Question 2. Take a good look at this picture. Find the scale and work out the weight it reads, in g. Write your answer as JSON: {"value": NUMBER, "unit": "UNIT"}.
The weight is {"value": 320, "unit": "g"}
